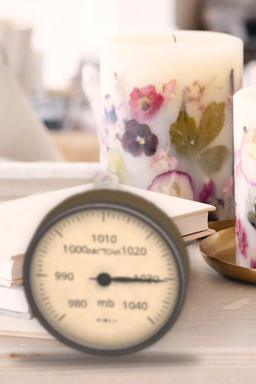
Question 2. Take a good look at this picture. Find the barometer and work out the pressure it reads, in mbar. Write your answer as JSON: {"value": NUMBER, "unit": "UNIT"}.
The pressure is {"value": 1030, "unit": "mbar"}
